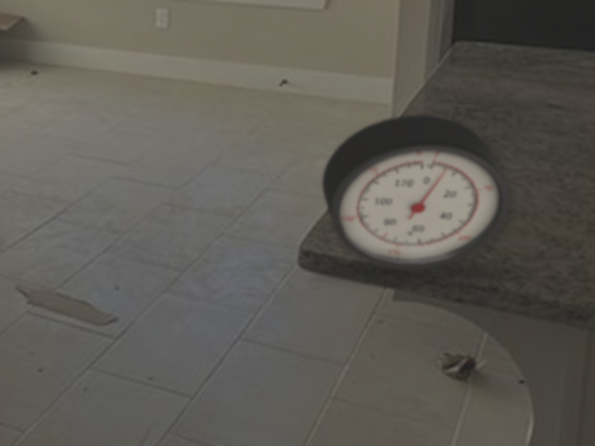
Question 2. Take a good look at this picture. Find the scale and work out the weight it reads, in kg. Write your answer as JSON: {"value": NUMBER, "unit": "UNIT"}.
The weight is {"value": 5, "unit": "kg"}
